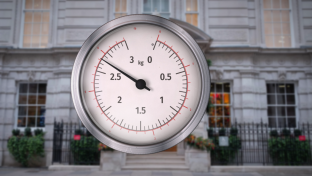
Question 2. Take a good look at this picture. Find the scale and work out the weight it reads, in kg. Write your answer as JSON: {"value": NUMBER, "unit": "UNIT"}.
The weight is {"value": 2.65, "unit": "kg"}
